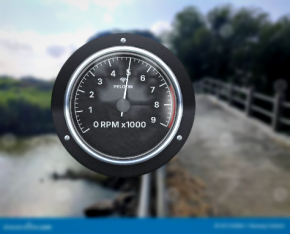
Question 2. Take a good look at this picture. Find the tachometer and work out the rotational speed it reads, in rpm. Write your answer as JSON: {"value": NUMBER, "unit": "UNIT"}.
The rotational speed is {"value": 5000, "unit": "rpm"}
